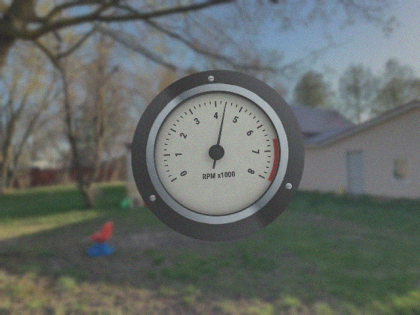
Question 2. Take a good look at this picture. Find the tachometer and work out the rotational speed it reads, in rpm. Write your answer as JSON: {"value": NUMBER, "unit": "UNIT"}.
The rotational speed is {"value": 4400, "unit": "rpm"}
